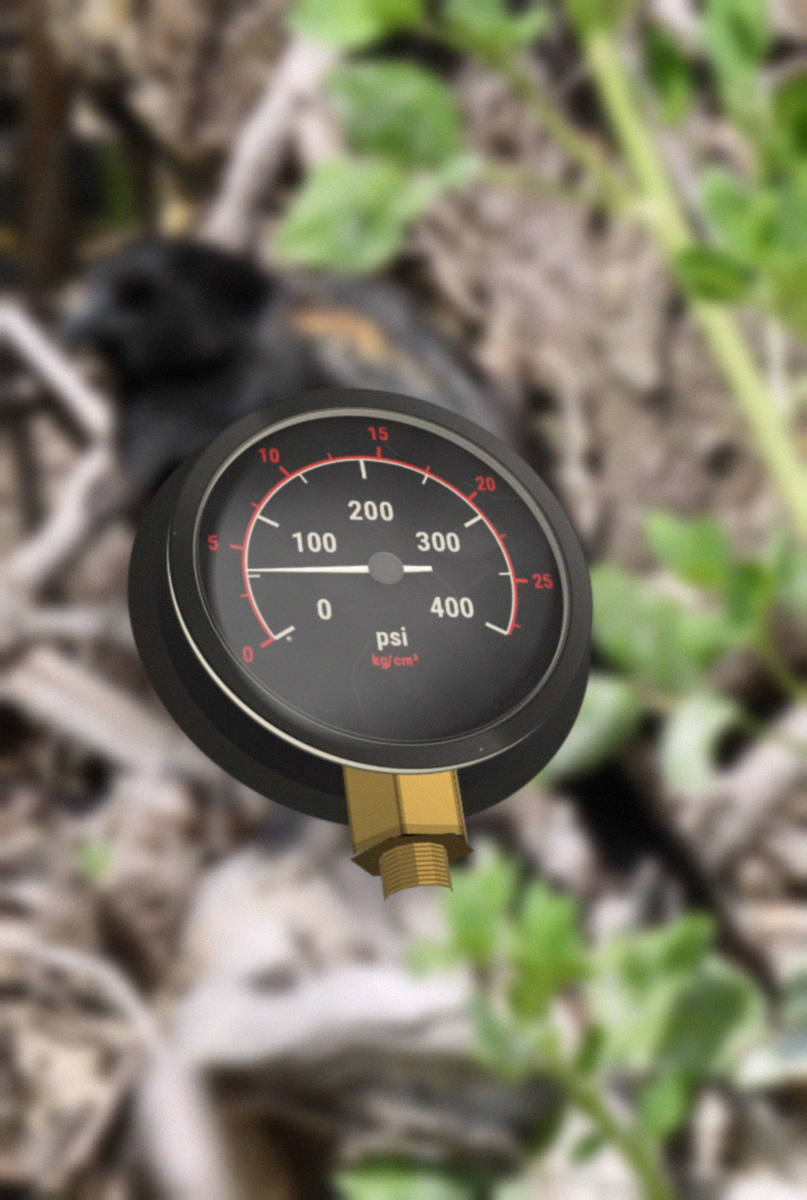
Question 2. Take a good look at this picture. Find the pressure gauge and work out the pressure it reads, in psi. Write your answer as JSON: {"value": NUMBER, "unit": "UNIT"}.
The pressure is {"value": 50, "unit": "psi"}
